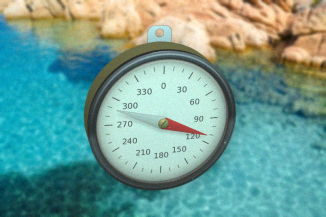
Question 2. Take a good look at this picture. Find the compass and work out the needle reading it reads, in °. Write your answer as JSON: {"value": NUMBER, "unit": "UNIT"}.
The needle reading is {"value": 110, "unit": "°"}
